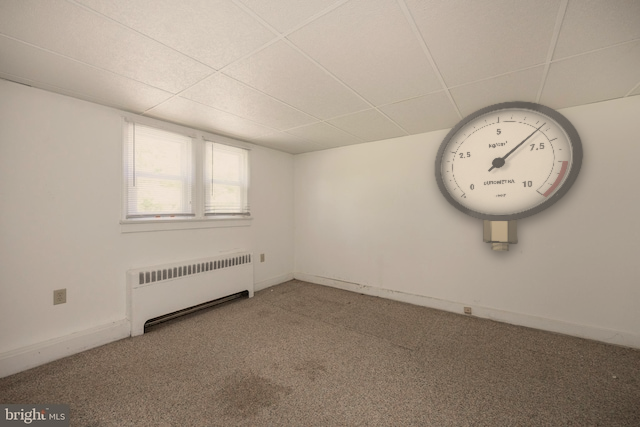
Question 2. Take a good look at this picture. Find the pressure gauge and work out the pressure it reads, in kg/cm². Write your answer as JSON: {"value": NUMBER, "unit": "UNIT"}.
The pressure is {"value": 6.75, "unit": "kg/cm²"}
